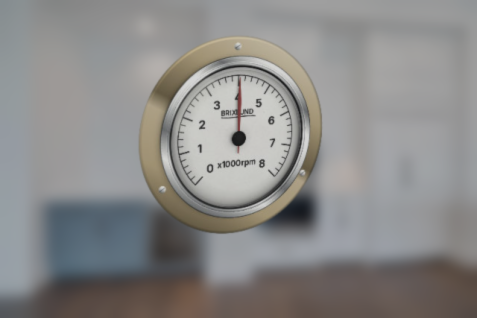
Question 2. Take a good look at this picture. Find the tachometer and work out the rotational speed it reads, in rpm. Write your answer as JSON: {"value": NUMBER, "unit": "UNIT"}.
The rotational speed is {"value": 4000, "unit": "rpm"}
